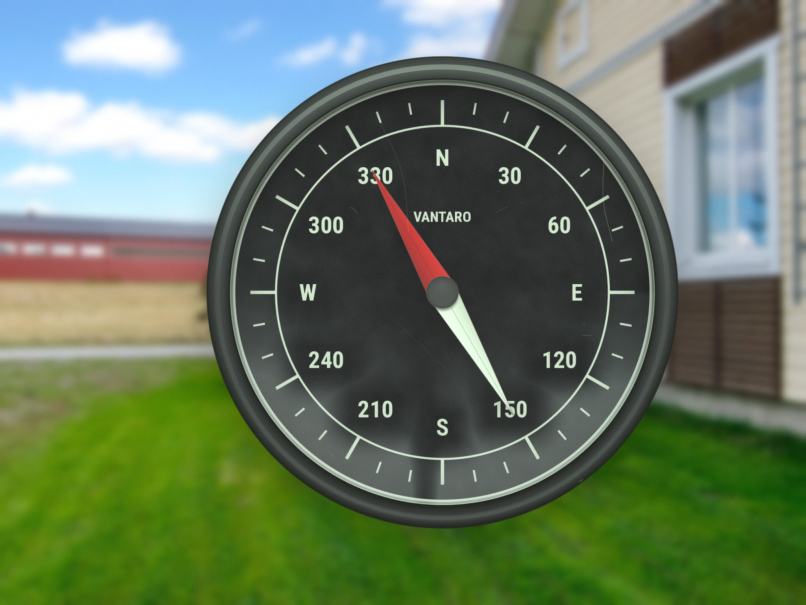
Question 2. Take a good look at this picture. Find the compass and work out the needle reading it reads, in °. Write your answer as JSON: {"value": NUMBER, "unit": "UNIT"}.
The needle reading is {"value": 330, "unit": "°"}
